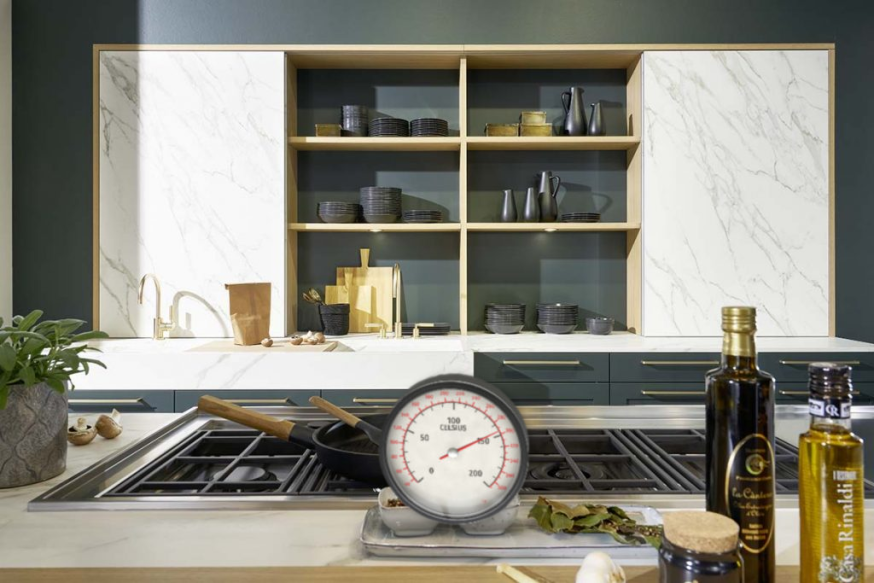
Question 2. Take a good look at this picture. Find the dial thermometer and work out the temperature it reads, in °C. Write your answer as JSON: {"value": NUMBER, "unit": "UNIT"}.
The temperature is {"value": 145, "unit": "°C"}
